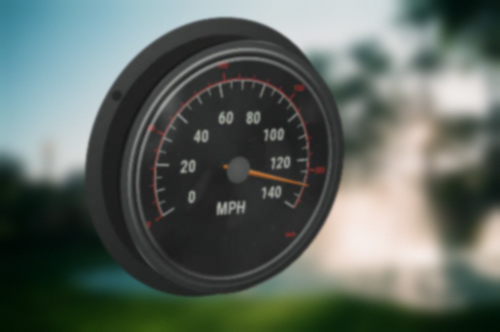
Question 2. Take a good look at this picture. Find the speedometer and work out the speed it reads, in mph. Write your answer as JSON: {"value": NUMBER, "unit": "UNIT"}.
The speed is {"value": 130, "unit": "mph"}
